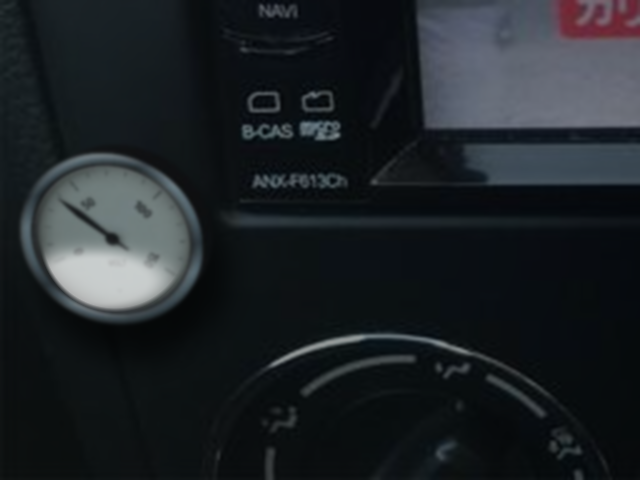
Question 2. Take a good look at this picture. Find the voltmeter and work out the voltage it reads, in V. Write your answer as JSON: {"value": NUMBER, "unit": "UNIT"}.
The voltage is {"value": 40, "unit": "V"}
